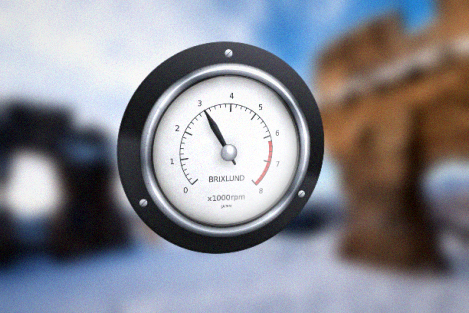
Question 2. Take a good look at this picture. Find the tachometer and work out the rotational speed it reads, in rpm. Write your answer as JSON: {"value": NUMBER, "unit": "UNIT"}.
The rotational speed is {"value": 3000, "unit": "rpm"}
